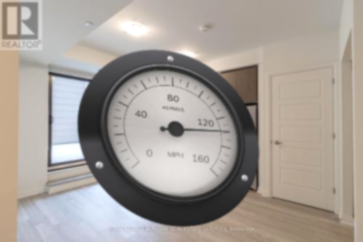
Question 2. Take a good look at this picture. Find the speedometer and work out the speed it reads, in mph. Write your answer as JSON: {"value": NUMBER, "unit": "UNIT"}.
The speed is {"value": 130, "unit": "mph"}
